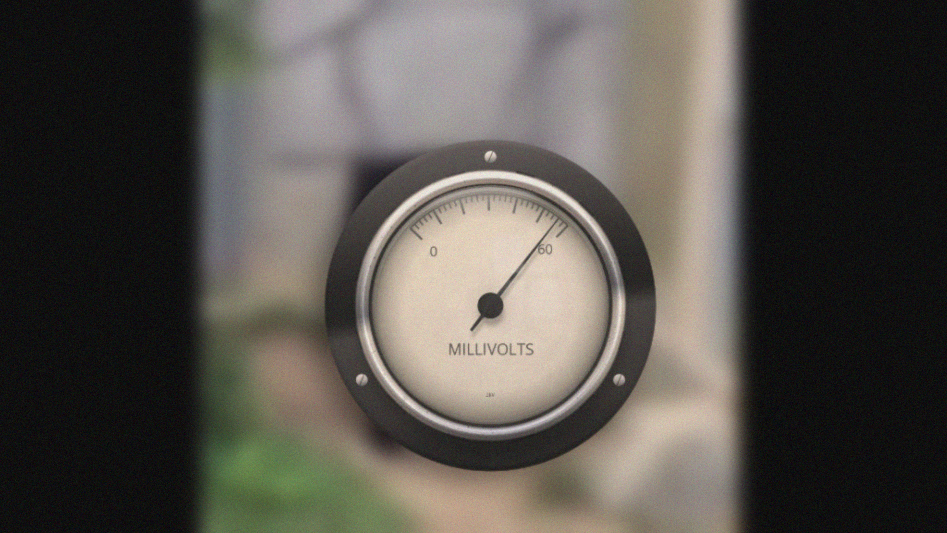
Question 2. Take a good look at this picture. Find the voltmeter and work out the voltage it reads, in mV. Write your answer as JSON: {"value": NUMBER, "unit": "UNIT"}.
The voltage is {"value": 56, "unit": "mV"}
